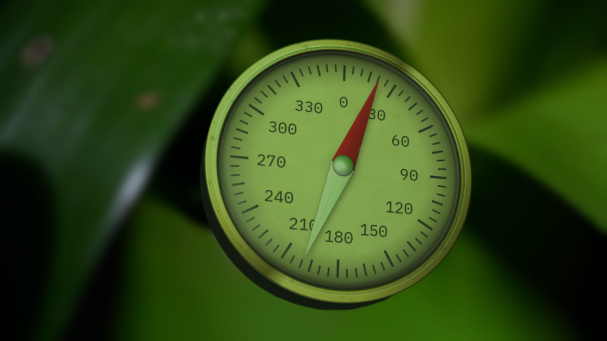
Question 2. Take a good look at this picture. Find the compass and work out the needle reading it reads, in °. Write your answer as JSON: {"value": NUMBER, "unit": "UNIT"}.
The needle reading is {"value": 20, "unit": "°"}
